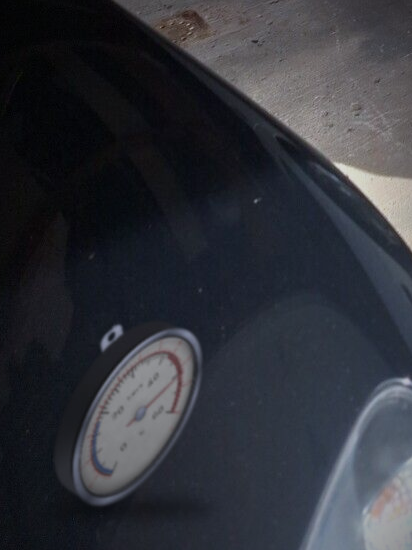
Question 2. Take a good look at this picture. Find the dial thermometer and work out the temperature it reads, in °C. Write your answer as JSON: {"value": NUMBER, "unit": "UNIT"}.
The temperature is {"value": 50, "unit": "°C"}
